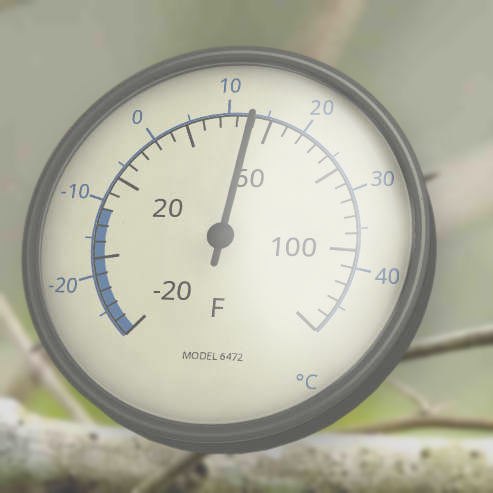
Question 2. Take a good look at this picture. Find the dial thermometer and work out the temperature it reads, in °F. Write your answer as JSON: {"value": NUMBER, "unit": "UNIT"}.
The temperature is {"value": 56, "unit": "°F"}
